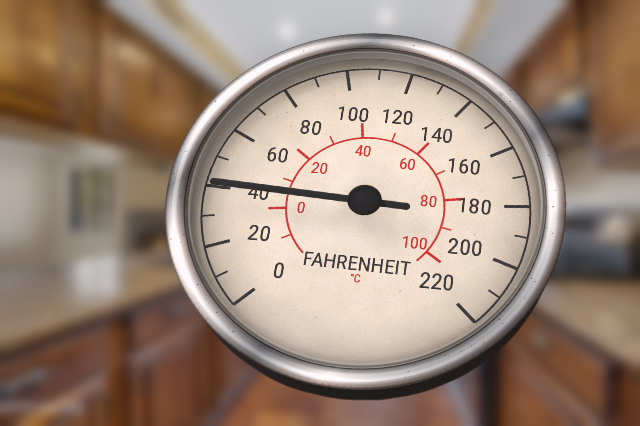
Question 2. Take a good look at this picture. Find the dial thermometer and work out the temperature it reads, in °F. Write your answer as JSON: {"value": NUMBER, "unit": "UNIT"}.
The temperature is {"value": 40, "unit": "°F"}
